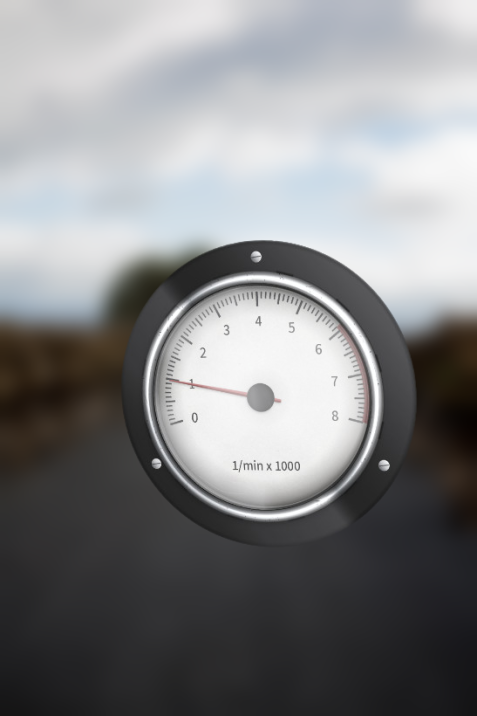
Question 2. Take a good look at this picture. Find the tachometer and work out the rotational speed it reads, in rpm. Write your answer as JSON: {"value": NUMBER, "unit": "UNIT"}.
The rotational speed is {"value": 1000, "unit": "rpm"}
